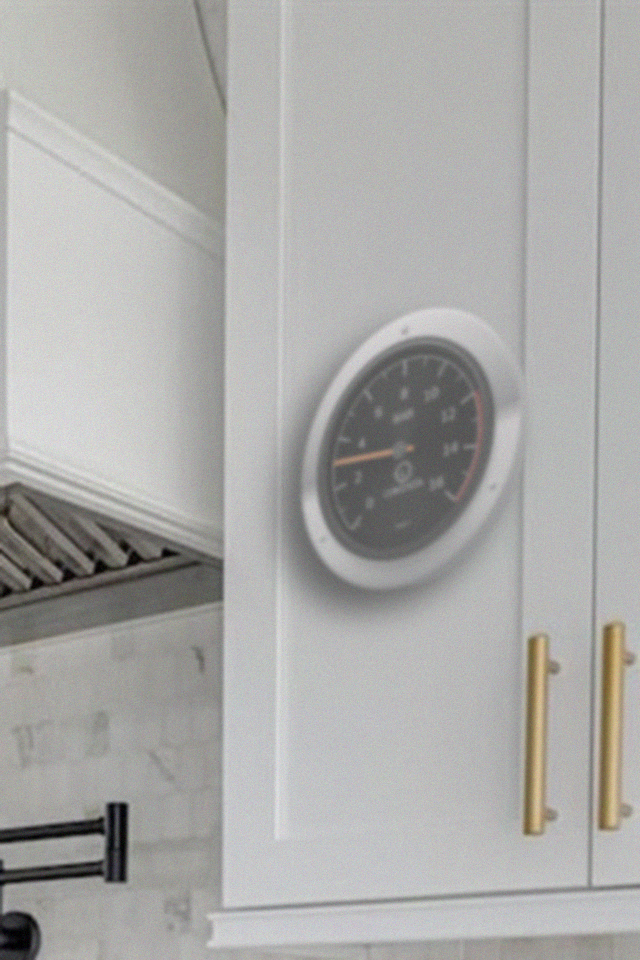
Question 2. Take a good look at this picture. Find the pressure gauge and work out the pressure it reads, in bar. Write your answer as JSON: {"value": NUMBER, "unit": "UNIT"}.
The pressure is {"value": 3, "unit": "bar"}
